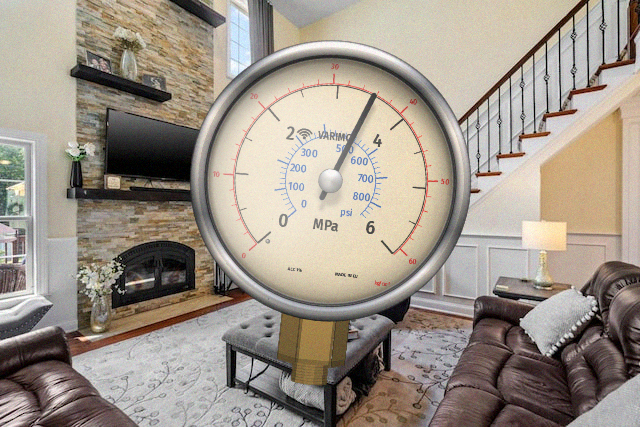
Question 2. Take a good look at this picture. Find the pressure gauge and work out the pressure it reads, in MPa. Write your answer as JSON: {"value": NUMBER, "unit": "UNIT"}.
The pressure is {"value": 3.5, "unit": "MPa"}
